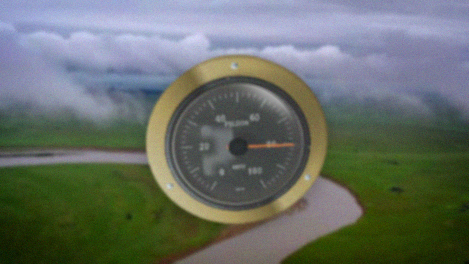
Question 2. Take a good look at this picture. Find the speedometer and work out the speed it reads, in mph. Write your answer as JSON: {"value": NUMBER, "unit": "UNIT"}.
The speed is {"value": 80, "unit": "mph"}
